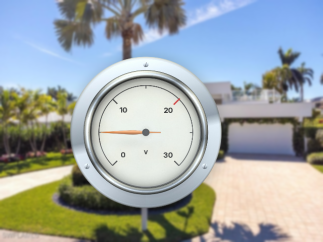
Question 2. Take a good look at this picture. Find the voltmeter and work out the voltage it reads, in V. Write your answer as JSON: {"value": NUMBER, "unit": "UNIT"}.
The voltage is {"value": 5, "unit": "V"}
